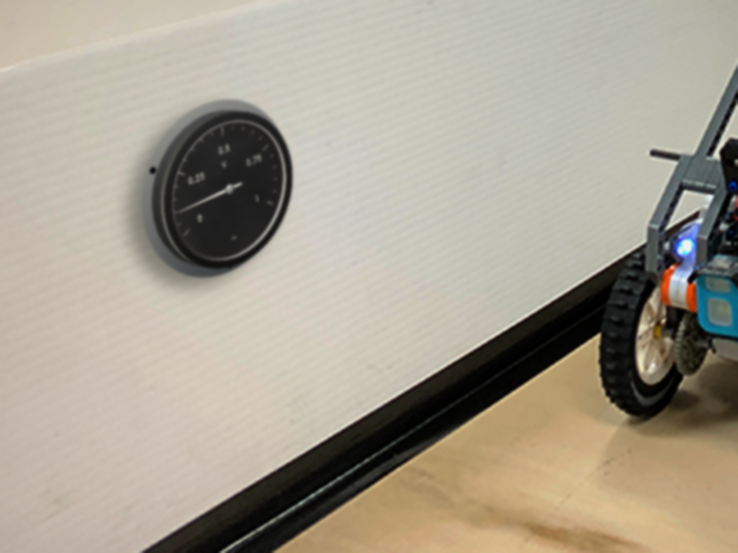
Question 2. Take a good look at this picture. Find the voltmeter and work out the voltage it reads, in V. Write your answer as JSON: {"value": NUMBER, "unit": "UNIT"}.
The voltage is {"value": 0.1, "unit": "V"}
